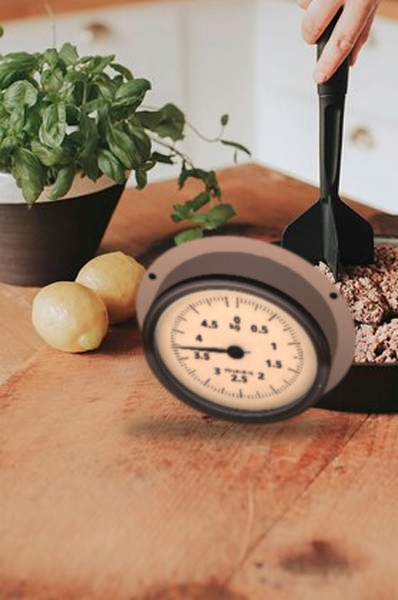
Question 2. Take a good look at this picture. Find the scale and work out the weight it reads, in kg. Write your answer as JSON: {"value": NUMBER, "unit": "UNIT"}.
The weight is {"value": 3.75, "unit": "kg"}
